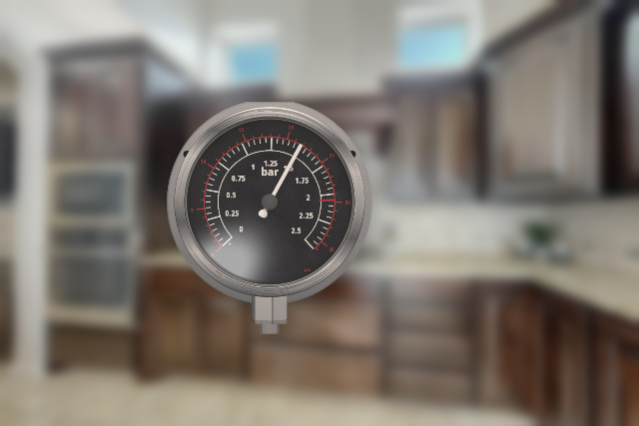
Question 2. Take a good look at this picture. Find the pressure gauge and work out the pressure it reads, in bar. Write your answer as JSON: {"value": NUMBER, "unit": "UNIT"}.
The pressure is {"value": 1.5, "unit": "bar"}
